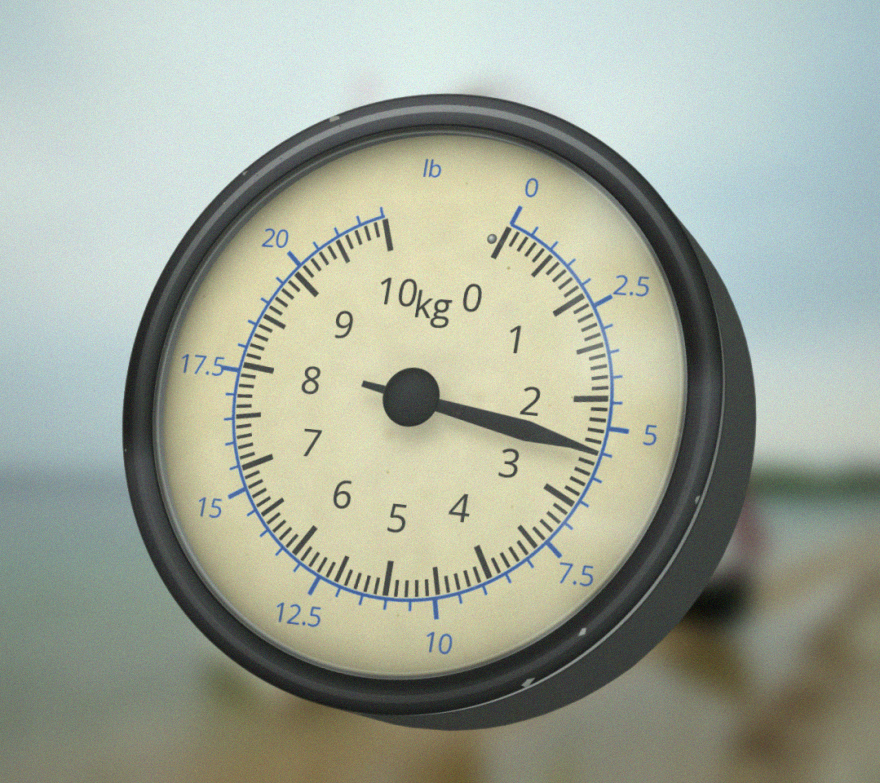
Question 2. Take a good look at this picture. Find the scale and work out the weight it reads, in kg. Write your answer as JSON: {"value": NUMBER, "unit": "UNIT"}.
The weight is {"value": 2.5, "unit": "kg"}
